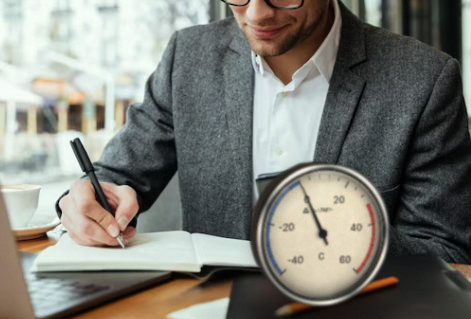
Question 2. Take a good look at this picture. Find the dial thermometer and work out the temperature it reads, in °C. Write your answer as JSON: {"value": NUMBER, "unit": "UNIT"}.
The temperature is {"value": 0, "unit": "°C"}
